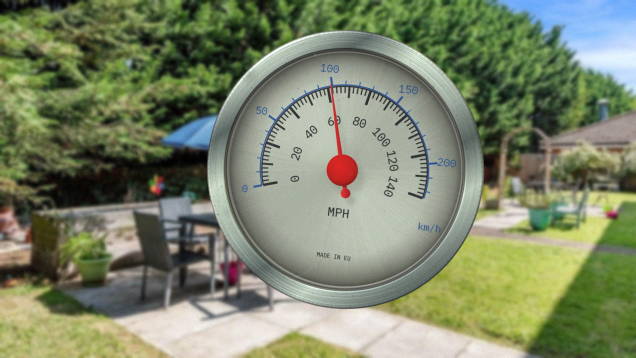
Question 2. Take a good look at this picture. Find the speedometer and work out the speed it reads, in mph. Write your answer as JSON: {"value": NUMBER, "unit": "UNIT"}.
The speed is {"value": 62, "unit": "mph"}
